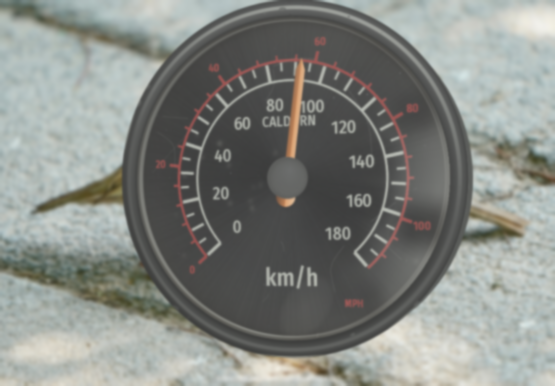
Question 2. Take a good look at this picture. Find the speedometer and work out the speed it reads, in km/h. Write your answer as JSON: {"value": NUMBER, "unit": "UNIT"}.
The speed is {"value": 92.5, "unit": "km/h"}
